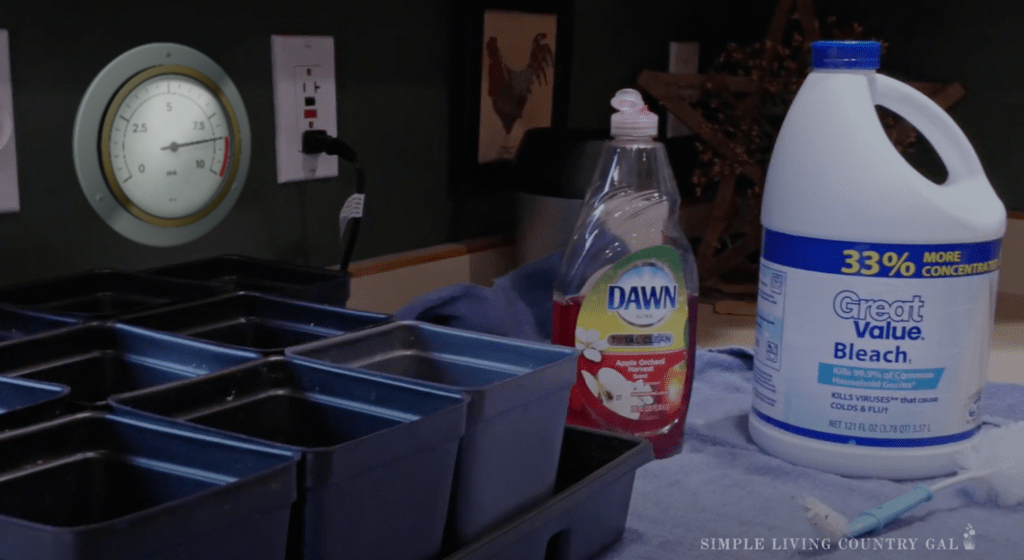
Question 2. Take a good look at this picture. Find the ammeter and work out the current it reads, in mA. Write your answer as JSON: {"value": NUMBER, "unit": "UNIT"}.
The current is {"value": 8.5, "unit": "mA"}
